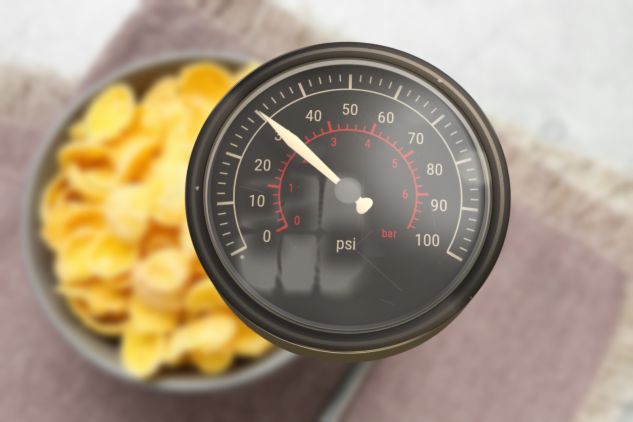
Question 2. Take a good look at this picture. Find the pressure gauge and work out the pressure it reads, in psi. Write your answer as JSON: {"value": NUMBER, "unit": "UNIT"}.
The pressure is {"value": 30, "unit": "psi"}
